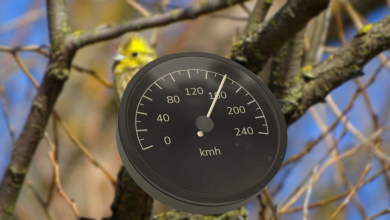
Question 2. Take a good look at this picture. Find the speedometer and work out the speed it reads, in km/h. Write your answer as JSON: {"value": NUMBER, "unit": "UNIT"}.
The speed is {"value": 160, "unit": "km/h"}
